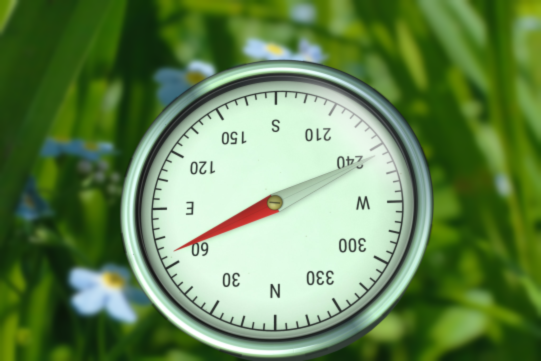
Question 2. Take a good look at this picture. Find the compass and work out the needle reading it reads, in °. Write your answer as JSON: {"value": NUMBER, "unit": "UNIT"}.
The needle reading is {"value": 65, "unit": "°"}
